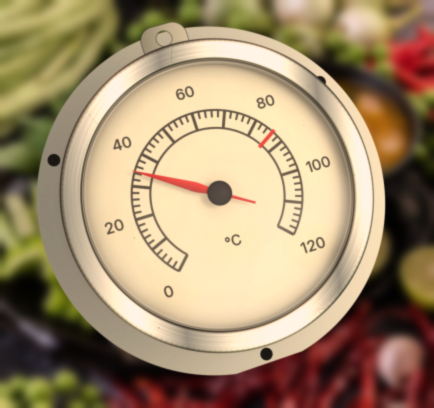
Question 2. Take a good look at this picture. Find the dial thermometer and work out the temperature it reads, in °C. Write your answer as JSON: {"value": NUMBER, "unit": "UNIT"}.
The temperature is {"value": 34, "unit": "°C"}
